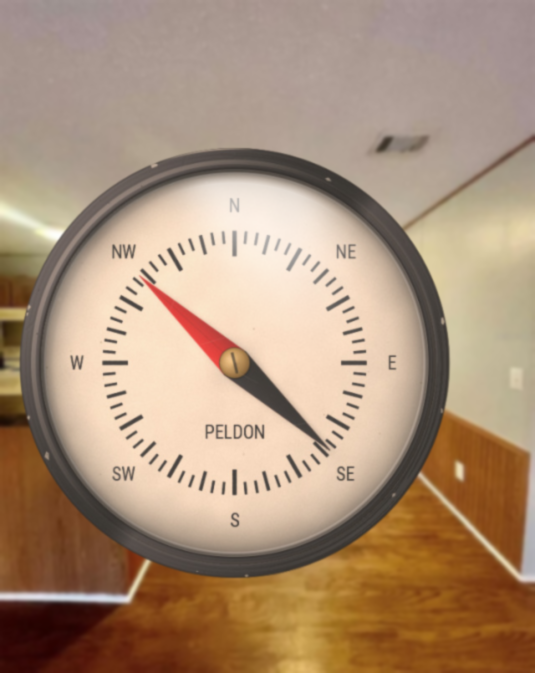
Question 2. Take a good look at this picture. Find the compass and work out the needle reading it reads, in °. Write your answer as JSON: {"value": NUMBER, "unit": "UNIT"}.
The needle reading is {"value": 312.5, "unit": "°"}
